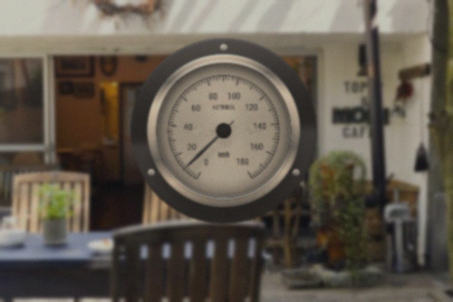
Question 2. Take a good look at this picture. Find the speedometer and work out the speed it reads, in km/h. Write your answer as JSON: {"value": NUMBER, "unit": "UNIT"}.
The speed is {"value": 10, "unit": "km/h"}
